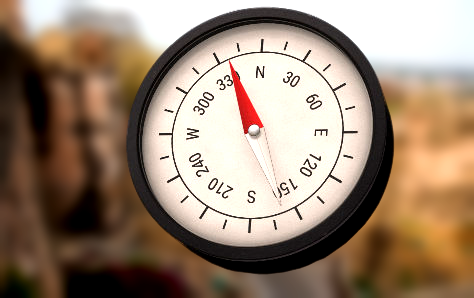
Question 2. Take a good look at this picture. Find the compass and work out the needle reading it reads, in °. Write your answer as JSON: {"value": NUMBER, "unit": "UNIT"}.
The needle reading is {"value": 337.5, "unit": "°"}
